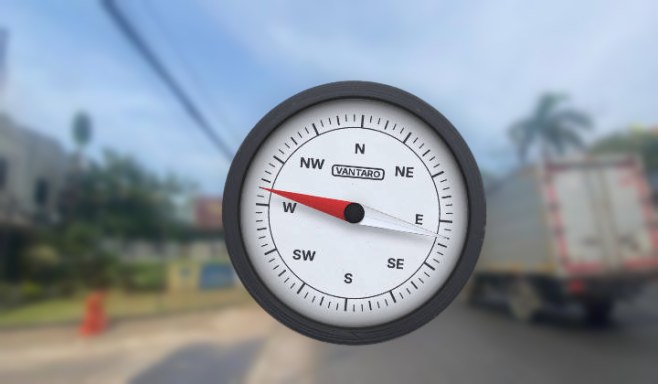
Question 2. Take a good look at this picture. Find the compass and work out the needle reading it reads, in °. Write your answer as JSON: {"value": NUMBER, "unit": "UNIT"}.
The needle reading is {"value": 280, "unit": "°"}
